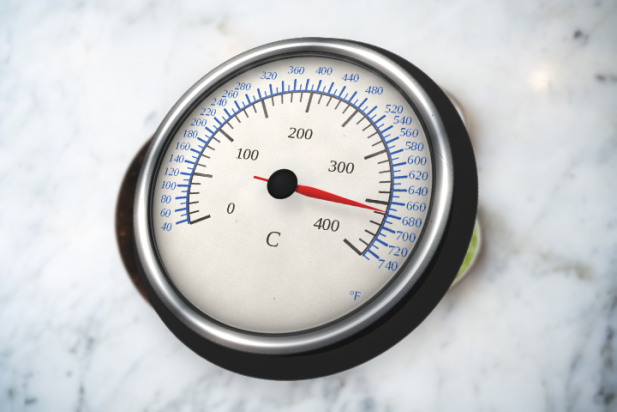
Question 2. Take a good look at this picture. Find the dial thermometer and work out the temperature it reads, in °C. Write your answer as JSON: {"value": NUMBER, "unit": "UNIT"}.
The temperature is {"value": 360, "unit": "°C"}
